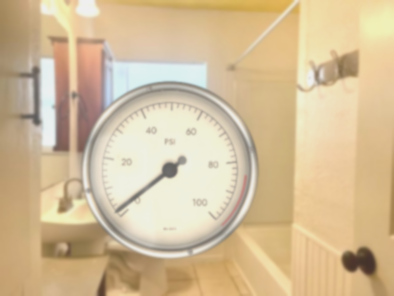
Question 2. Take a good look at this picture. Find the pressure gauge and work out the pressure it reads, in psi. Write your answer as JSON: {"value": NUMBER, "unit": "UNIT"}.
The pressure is {"value": 2, "unit": "psi"}
